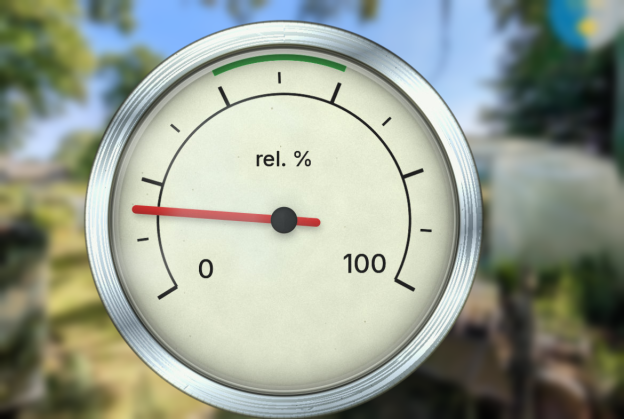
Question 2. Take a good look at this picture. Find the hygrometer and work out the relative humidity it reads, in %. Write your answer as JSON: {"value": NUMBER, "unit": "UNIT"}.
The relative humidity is {"value": 15, "unit": "%"}
